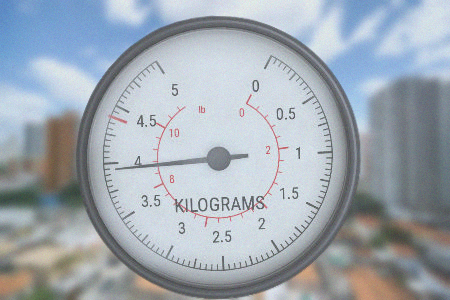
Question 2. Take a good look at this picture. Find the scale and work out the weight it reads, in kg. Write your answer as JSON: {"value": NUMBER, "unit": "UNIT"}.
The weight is {"value": 3.95, "unit": "kg"}
